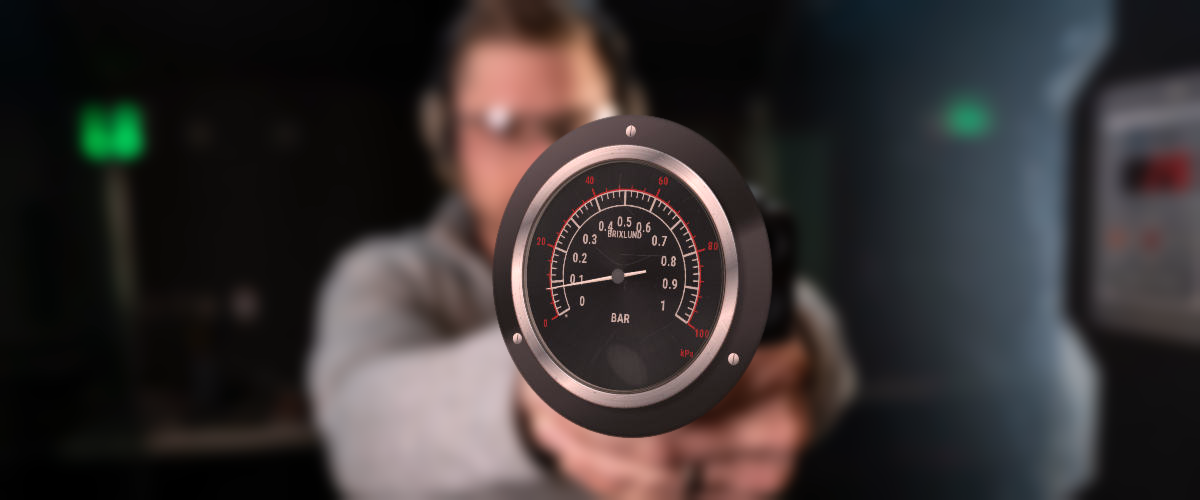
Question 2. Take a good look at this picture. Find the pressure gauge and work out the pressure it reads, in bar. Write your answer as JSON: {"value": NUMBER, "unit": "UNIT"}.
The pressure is {"value": 0.08, "unit": "bar"}
